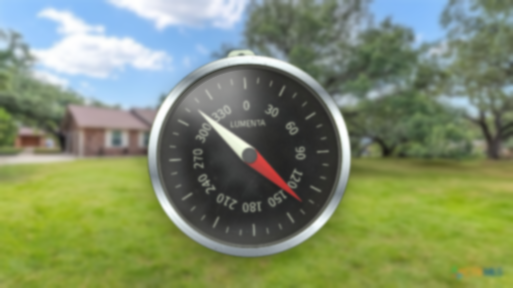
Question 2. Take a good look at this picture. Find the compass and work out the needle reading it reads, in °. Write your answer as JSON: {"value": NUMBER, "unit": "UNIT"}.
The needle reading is {"value": 135, "unit": "°"}
